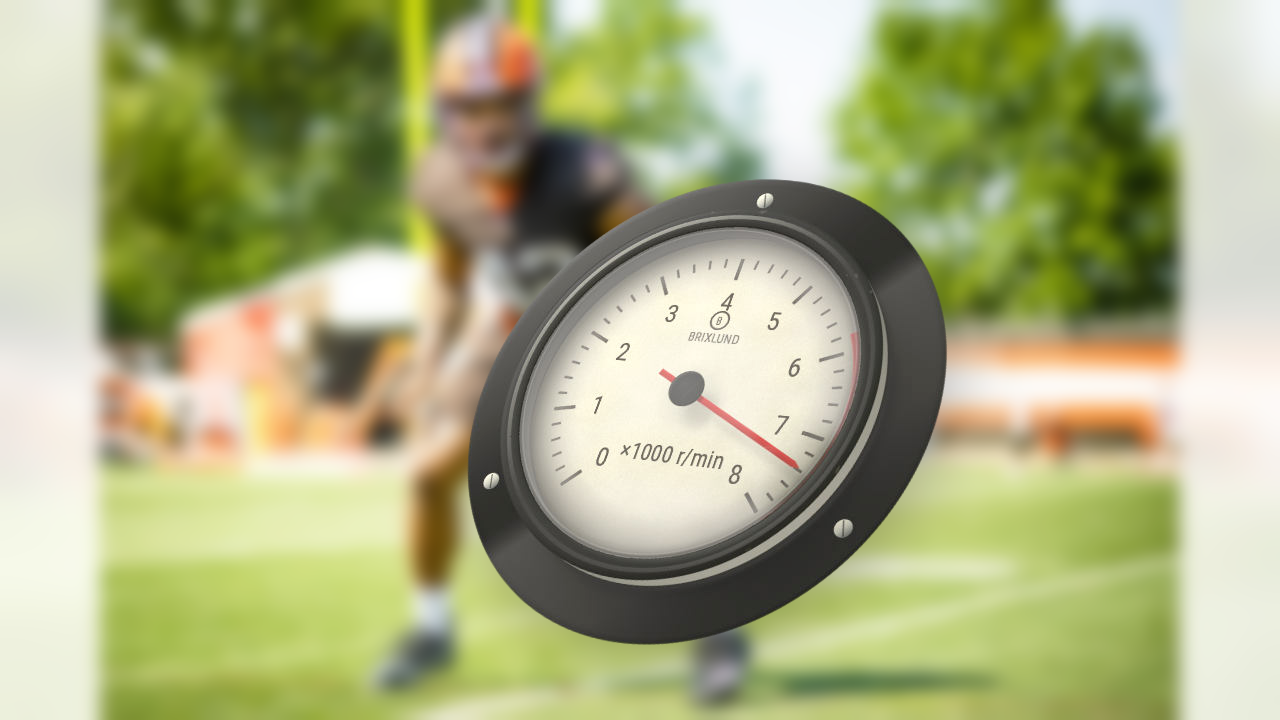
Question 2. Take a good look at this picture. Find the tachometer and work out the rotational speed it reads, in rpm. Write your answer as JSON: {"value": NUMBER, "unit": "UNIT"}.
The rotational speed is {"value": 7400, "unit": "rpm"}
